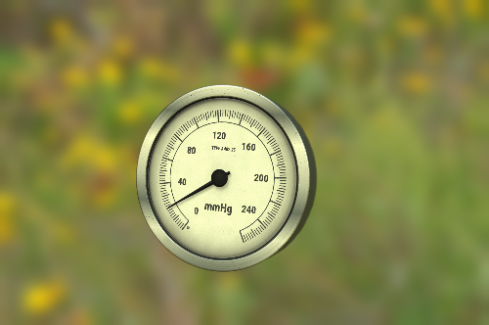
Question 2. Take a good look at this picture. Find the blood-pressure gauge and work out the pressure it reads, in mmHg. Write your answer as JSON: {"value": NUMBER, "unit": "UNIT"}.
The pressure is {"value": 20, "unit": "mmHg"}
